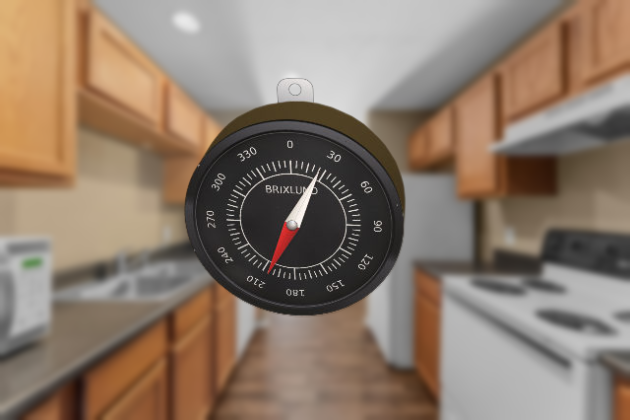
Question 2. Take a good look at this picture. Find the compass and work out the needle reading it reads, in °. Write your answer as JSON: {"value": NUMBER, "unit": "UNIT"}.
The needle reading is {"value": 205, "unit": "°"}
